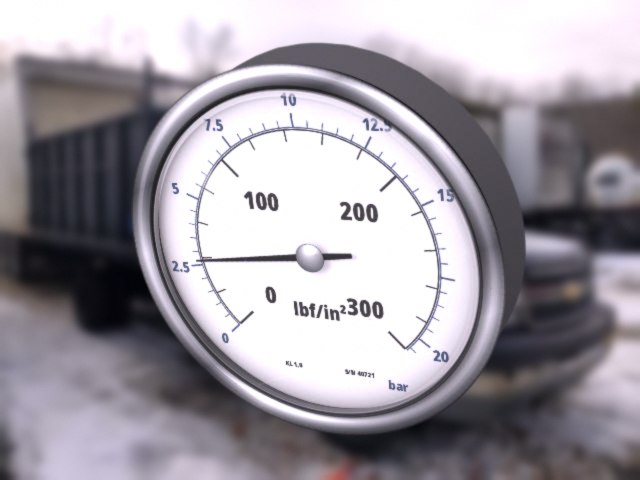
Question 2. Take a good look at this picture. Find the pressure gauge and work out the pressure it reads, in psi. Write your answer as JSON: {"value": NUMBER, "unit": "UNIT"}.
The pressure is {"value": 40, "unit": "psi"}
